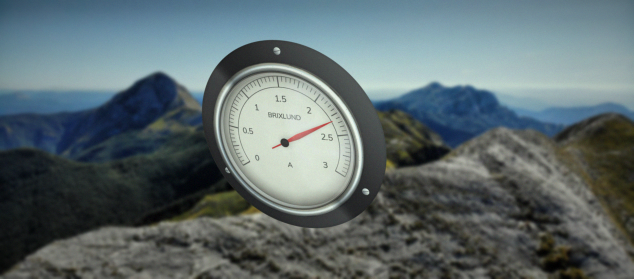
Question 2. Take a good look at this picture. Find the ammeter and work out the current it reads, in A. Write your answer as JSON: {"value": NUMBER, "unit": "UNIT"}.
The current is {"value": 2.3, "unit": "A"}
